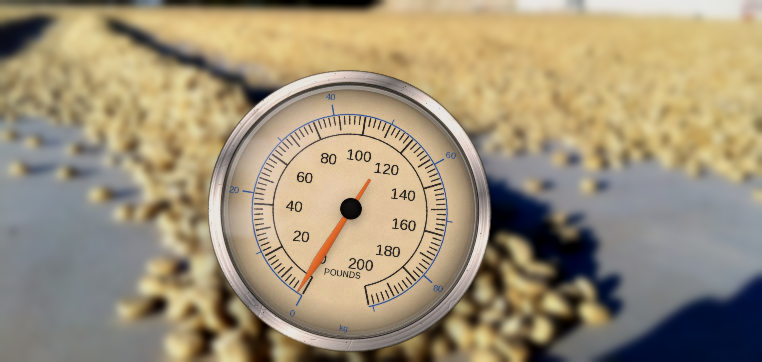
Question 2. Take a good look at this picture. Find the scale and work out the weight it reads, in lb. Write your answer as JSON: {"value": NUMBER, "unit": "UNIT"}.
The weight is {"value": 2, "unit": "lb"}
